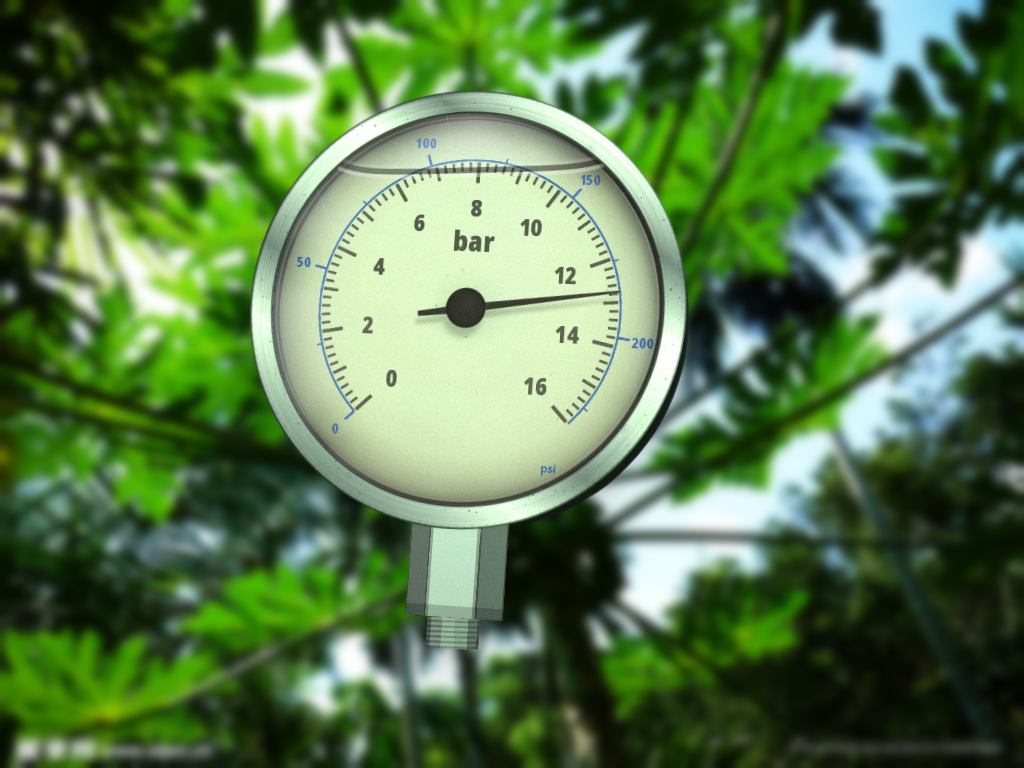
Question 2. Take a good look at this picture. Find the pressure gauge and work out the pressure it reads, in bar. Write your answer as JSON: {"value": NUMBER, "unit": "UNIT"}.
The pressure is {"value": 12.8, "unit": "bar"}
